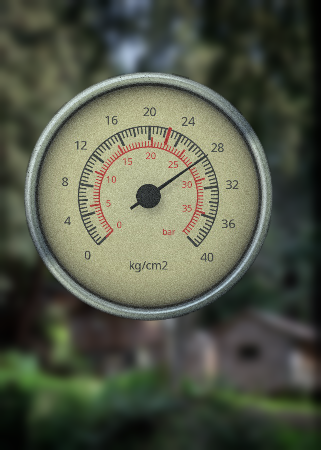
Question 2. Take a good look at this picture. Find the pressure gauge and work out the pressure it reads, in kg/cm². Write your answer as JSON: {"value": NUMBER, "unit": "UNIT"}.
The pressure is {"value": 28, "unit": "kg/cm²"}
